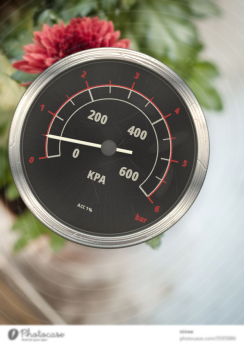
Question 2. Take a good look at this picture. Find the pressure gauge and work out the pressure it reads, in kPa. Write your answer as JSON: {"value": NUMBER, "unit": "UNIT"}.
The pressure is {"value": 50, "unit": "kPa"}
